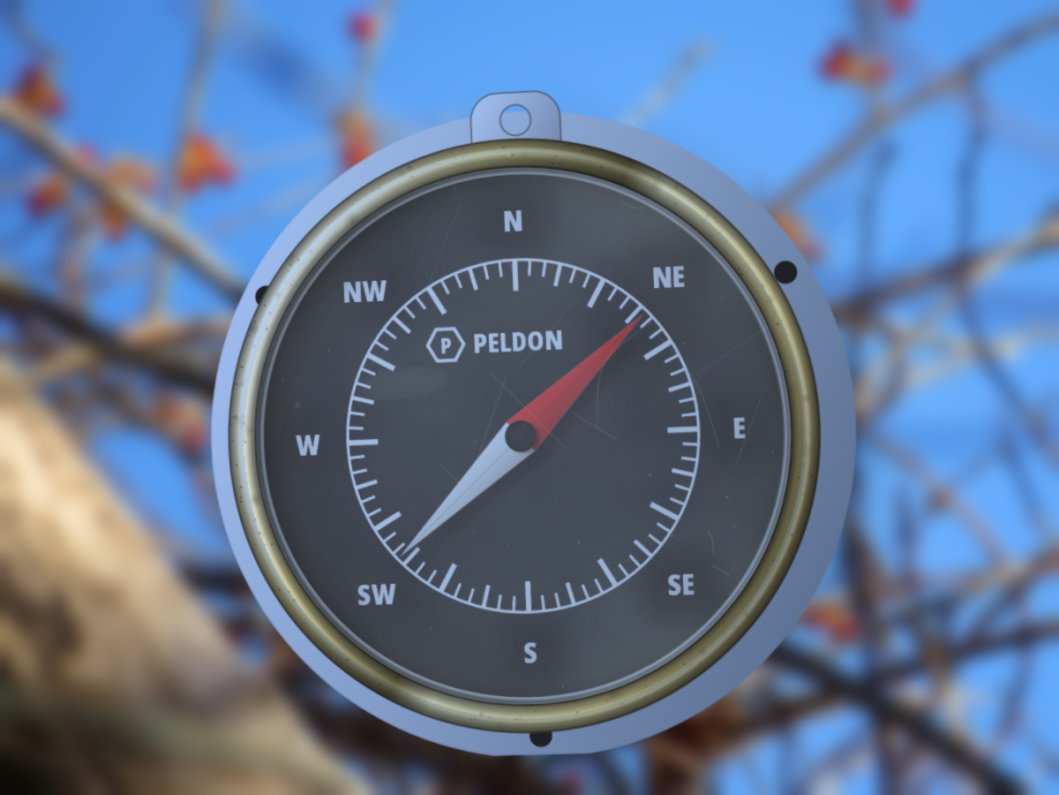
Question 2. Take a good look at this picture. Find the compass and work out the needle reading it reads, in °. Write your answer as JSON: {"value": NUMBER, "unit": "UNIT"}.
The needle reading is {"value": 47.5, "unit": "°"}
